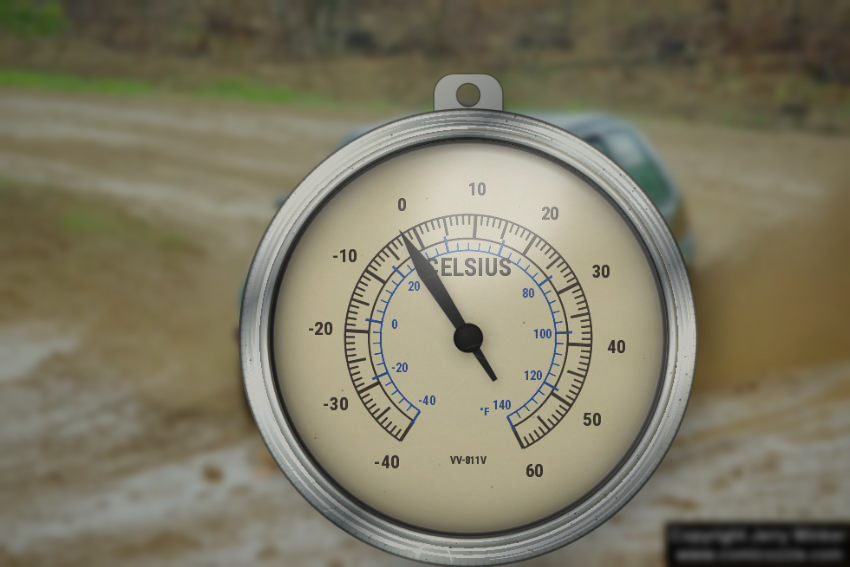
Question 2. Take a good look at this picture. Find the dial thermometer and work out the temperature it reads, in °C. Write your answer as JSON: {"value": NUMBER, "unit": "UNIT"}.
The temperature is {"value": -2, "unit": "°C"}
